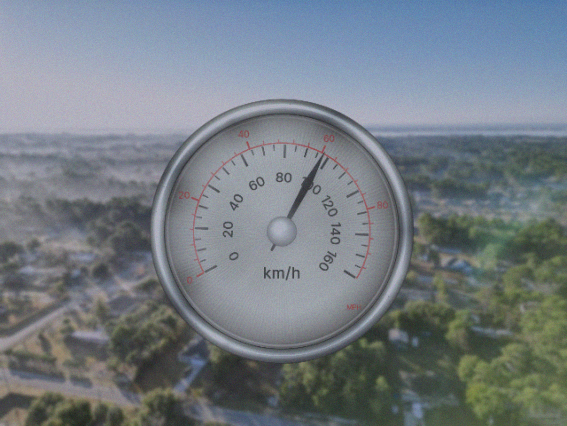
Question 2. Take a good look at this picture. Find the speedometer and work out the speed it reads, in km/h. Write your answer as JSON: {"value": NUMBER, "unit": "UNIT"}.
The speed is {"value": 97.5, "unit": "km/h"}
